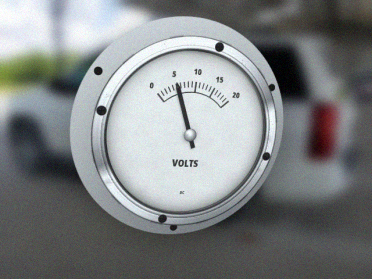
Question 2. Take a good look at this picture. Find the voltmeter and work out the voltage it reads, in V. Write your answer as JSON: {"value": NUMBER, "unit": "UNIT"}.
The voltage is {"value": 5, "unit": "V"}
